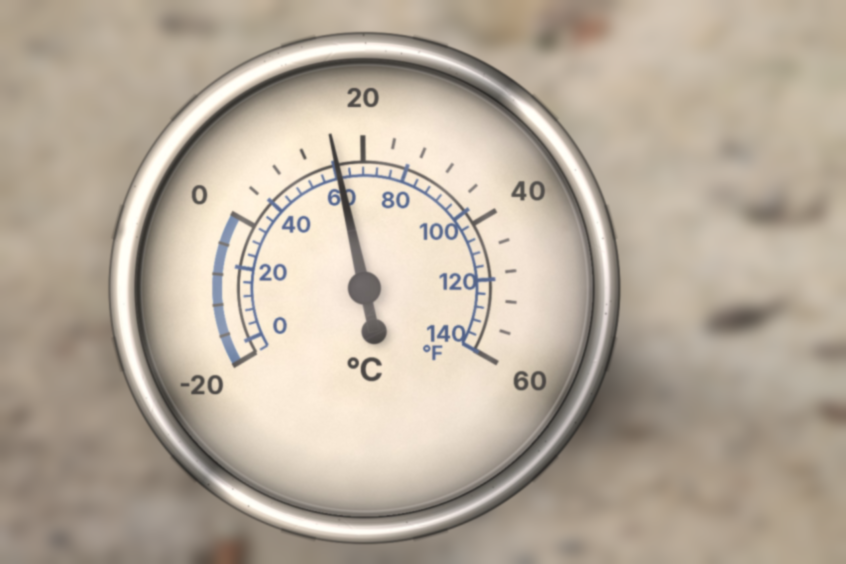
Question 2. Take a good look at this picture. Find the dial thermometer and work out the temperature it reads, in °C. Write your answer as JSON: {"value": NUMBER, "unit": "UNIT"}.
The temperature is {"value": 16, "unit": "°C"}
